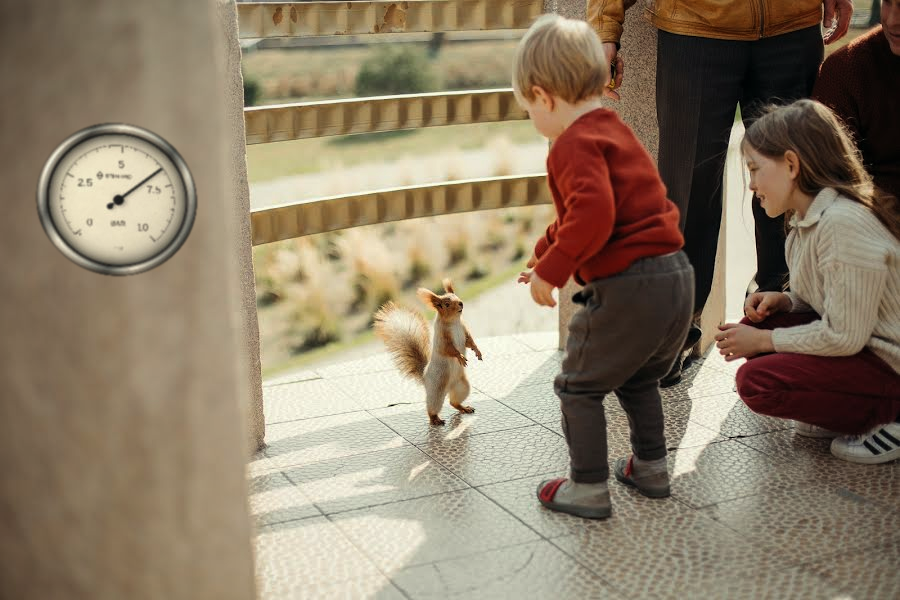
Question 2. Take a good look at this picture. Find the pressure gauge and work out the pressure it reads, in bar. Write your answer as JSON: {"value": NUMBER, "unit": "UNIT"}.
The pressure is {"value": 6.75, "unit": "bar"}
